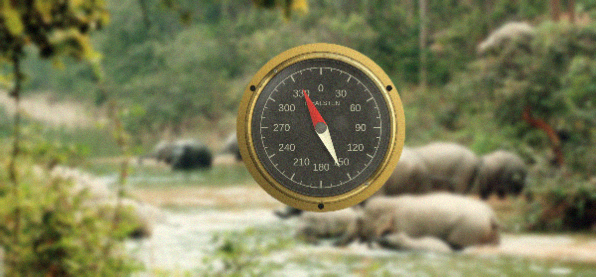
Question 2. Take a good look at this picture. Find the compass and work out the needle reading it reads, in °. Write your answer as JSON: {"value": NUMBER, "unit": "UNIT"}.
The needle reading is {"value": 335, "unit": "°"}
